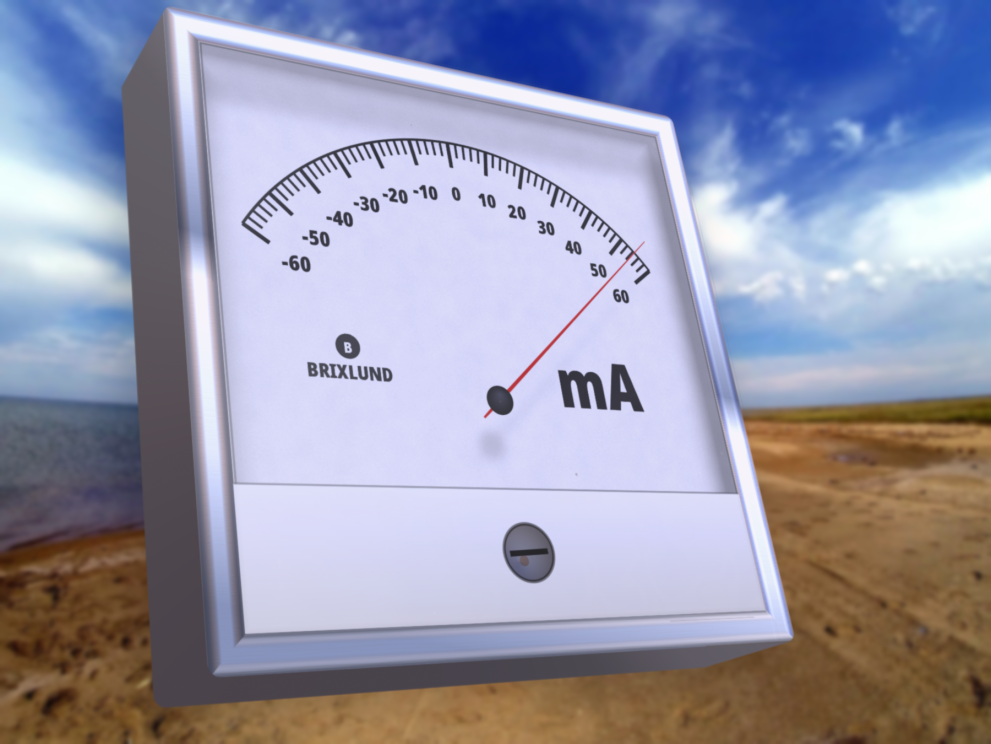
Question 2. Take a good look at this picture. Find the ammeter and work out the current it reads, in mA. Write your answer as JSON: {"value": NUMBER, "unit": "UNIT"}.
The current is {"value": 54, "unit": "mA"}
